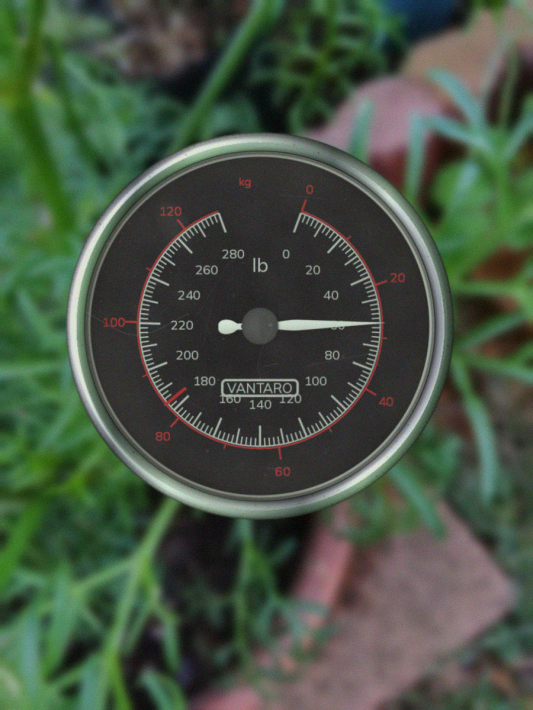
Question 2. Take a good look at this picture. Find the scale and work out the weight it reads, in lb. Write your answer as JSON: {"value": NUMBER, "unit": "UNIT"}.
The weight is {"value": 60, "unit": "lb"}
